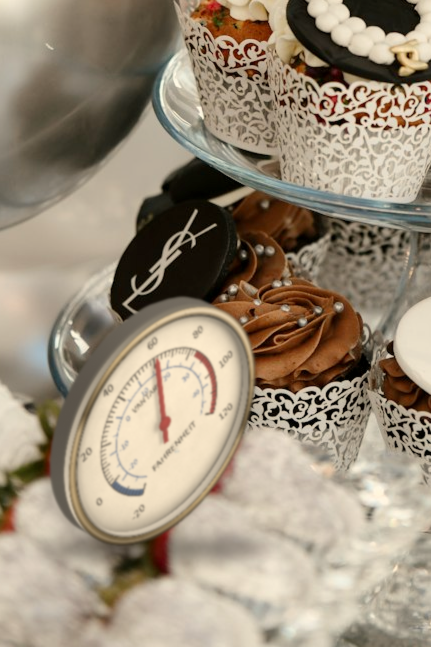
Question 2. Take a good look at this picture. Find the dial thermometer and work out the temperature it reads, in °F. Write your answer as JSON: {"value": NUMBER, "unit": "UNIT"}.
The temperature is {"value": 60, "unit": "°F"}
